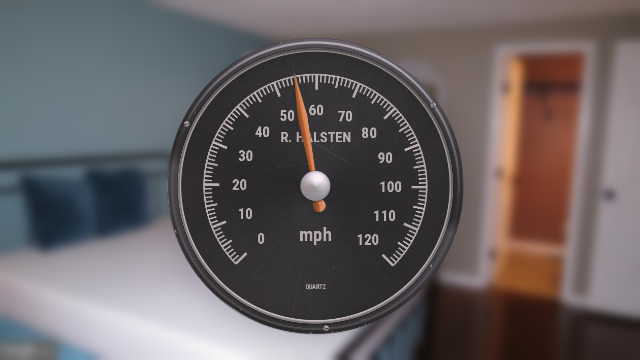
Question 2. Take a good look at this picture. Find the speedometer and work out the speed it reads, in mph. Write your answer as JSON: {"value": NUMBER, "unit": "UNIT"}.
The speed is {"value": 55, "unit": "mph"}
